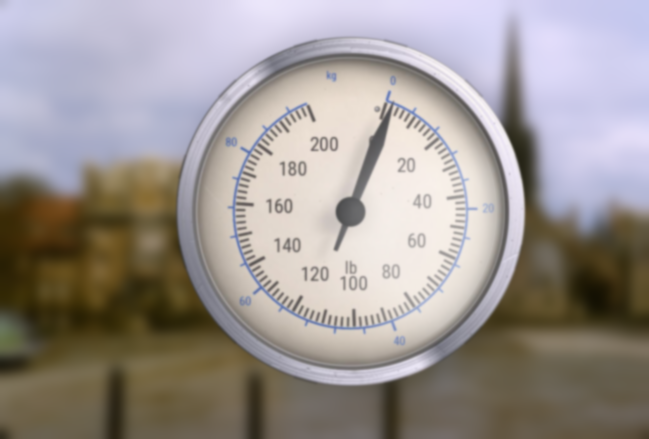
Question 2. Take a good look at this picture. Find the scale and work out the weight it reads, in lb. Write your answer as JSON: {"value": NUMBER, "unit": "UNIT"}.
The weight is {"value": 2, "unit": "lb"}
